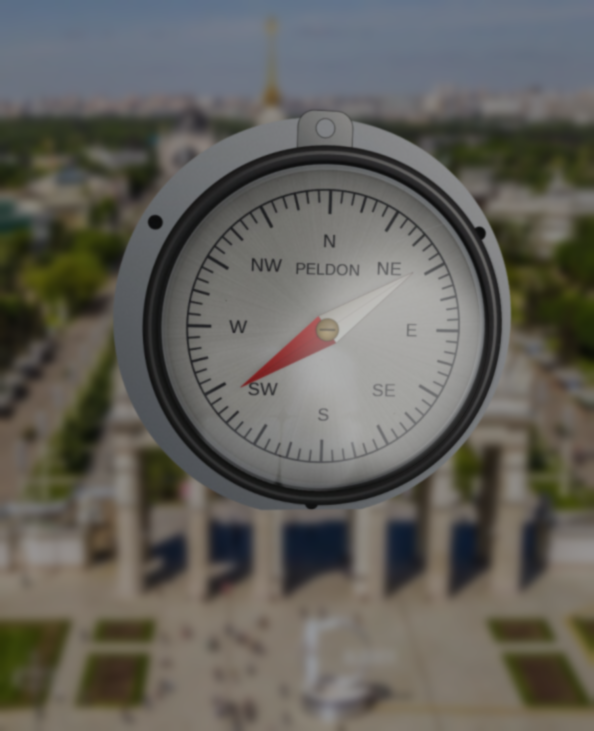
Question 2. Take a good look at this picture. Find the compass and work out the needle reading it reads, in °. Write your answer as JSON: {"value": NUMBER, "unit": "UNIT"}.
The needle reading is {"value": 235, "unit": "°"}
